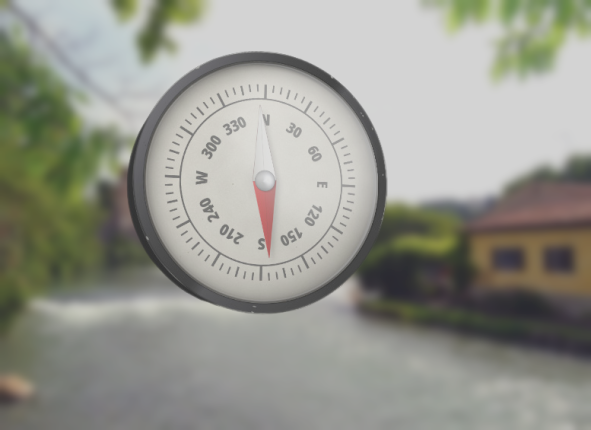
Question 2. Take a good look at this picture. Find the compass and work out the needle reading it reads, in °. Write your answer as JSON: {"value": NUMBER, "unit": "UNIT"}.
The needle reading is {"value": 175, "unit": "°"}
